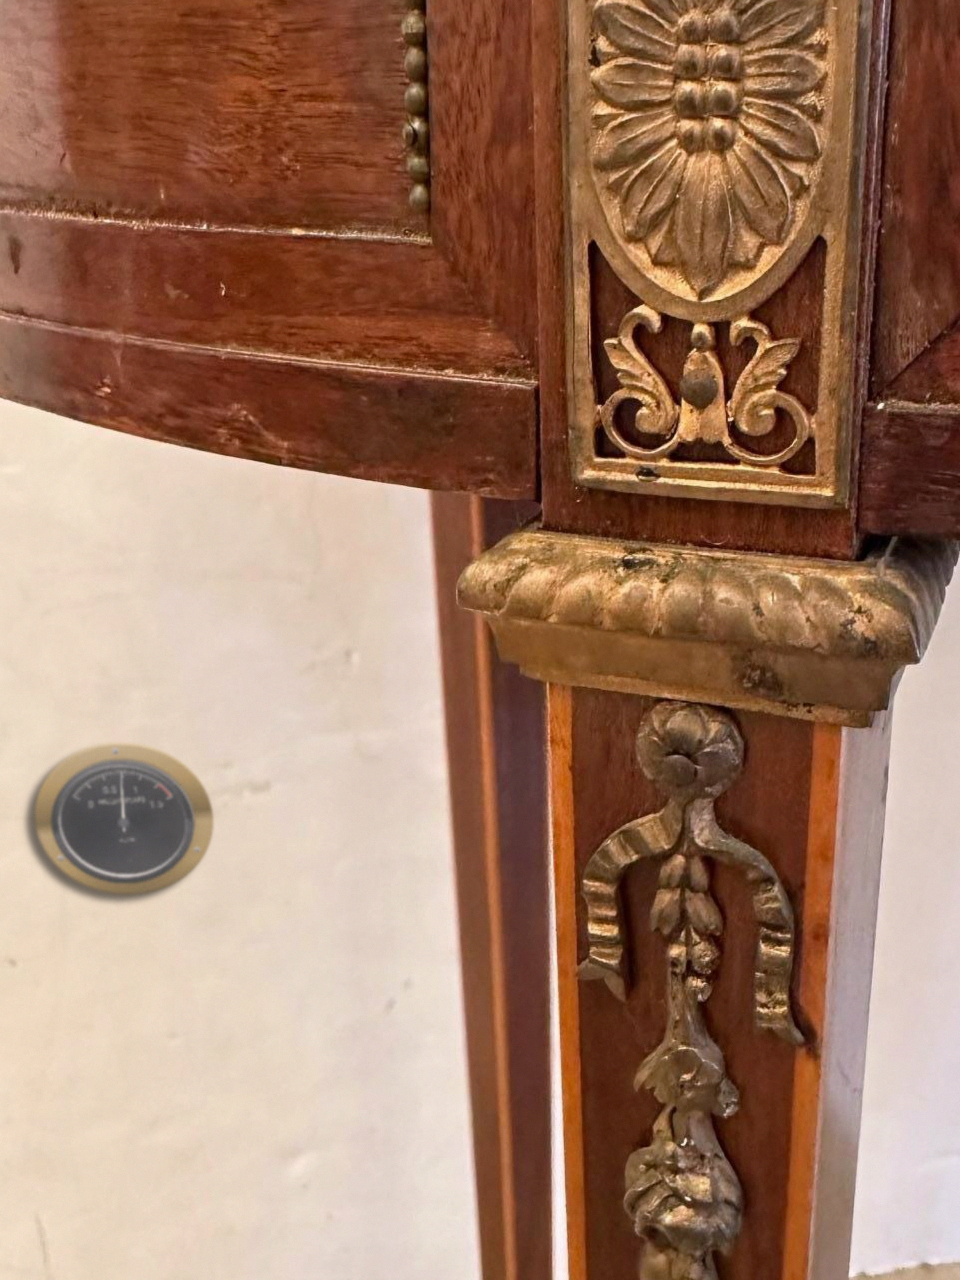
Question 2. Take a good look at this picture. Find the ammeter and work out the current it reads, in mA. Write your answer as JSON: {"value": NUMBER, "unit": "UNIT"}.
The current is {"value": 0.75, "unit": "mA"}
